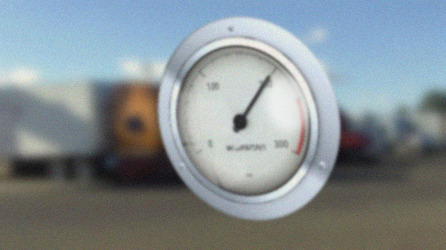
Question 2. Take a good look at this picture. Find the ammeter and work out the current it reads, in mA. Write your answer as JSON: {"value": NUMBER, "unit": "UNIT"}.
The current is {"value": 200, "unit": "mA"}
